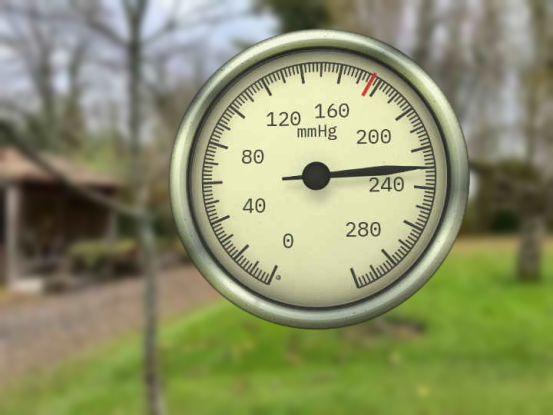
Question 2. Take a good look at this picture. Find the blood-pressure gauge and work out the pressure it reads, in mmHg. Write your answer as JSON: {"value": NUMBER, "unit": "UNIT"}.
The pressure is {"value": 230, "unit": "mmHg"}
